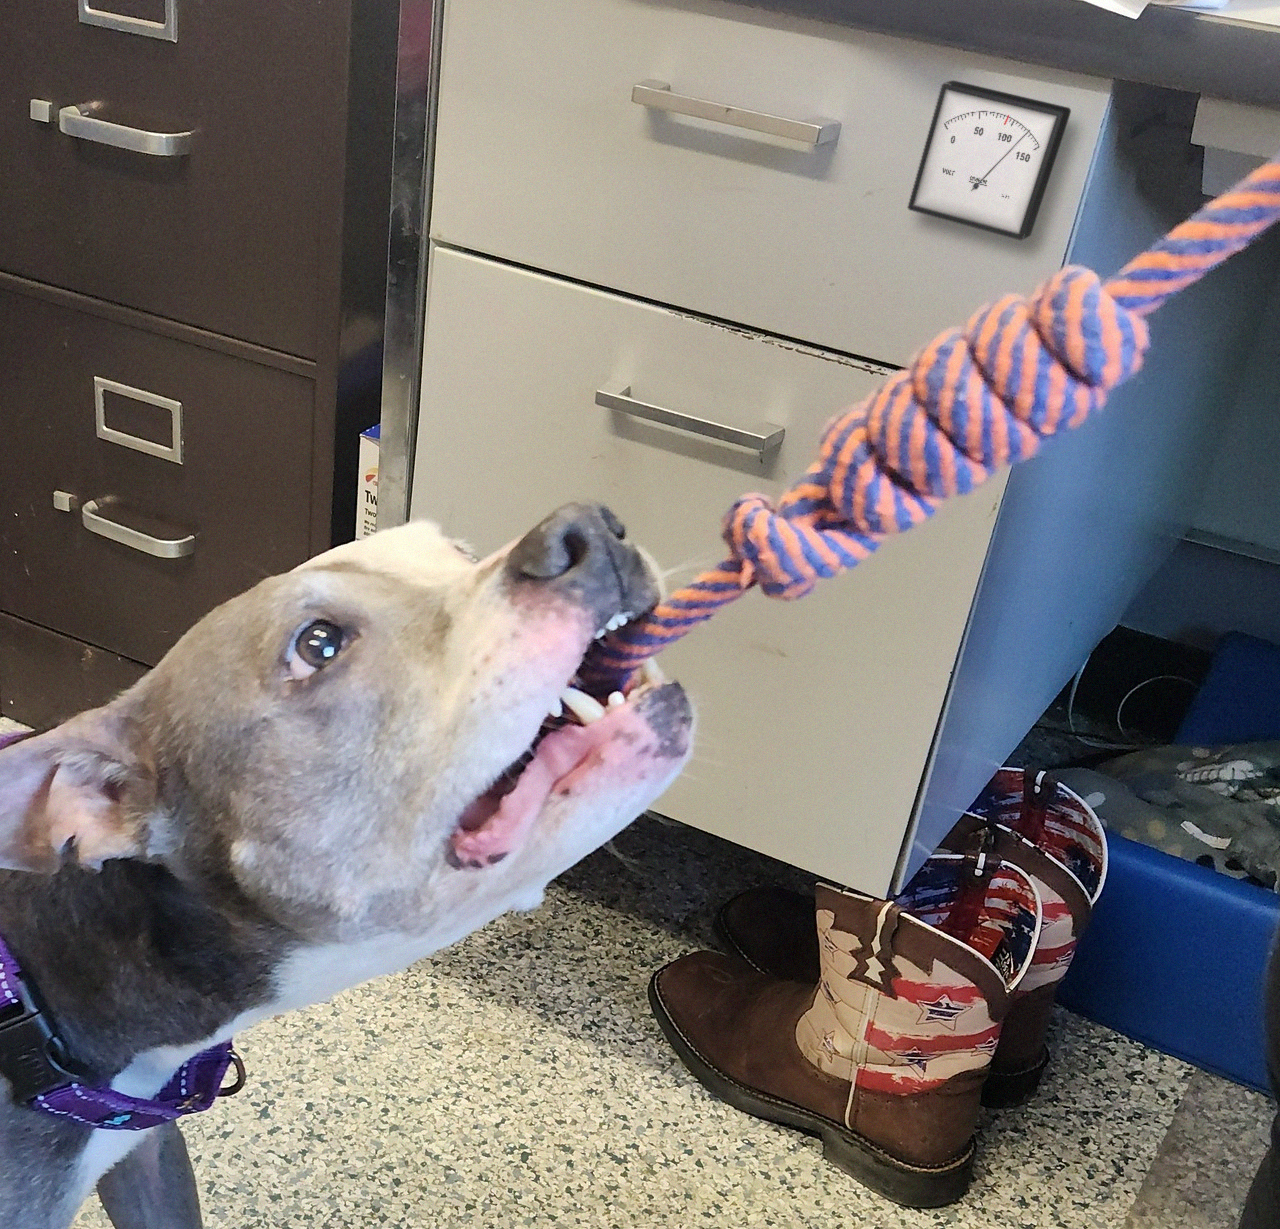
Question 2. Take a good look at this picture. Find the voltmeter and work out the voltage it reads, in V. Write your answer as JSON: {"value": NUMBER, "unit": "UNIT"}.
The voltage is {"value": 125, "unit": "V"}
